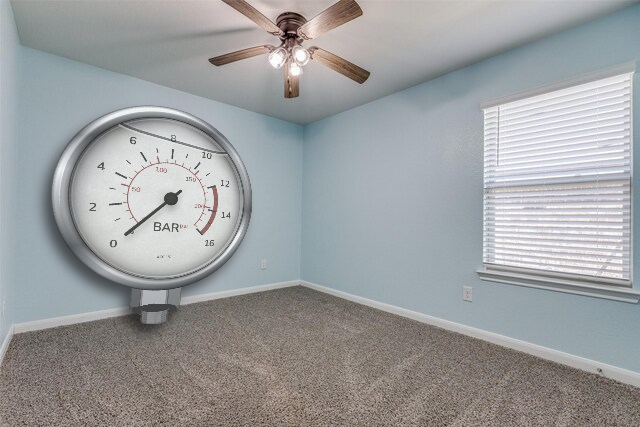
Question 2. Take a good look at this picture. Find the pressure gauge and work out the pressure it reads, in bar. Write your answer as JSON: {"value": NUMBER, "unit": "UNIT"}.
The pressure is {"value": 0, "unit": "bar"}
